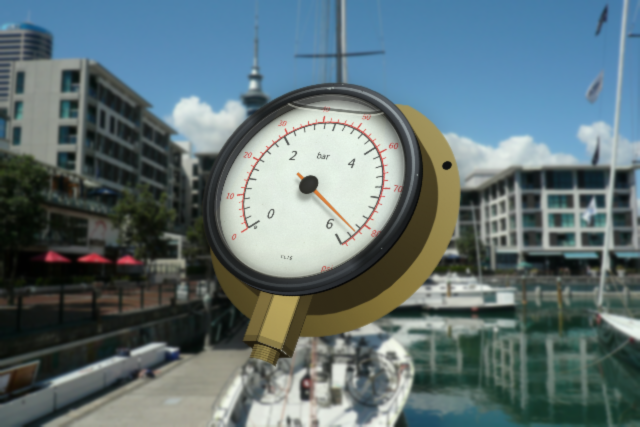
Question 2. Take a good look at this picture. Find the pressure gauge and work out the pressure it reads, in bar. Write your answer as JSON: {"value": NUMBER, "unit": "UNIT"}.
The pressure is {"value": 5.7, "unit": "bar"}
